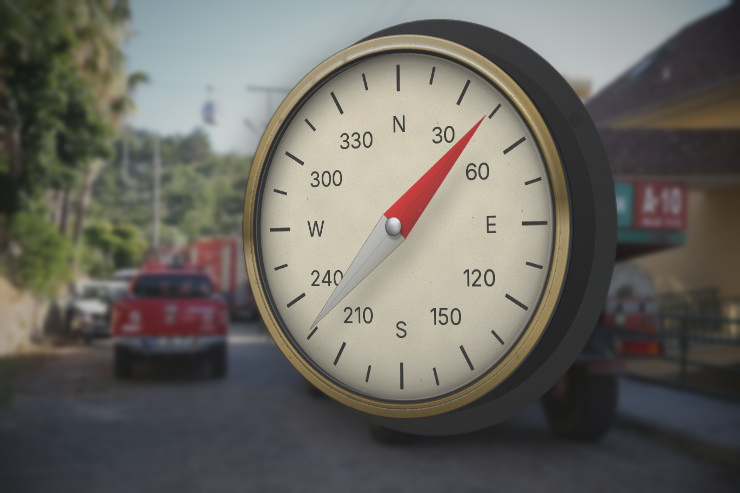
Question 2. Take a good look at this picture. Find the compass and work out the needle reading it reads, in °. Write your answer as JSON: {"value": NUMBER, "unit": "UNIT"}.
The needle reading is {"value": 45, "unit": "°"}
